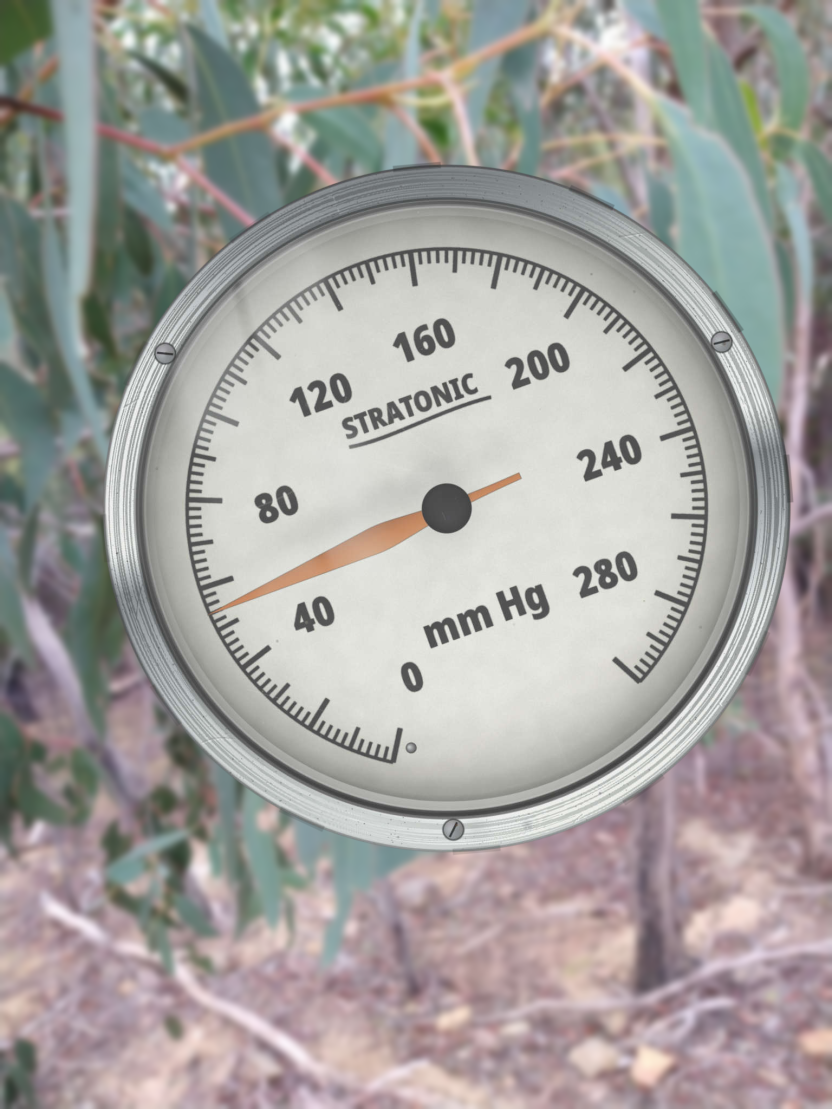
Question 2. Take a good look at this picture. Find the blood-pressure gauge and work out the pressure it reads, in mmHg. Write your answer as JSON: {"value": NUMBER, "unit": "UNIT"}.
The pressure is {"value": 54, "unit": "mmHg"}
